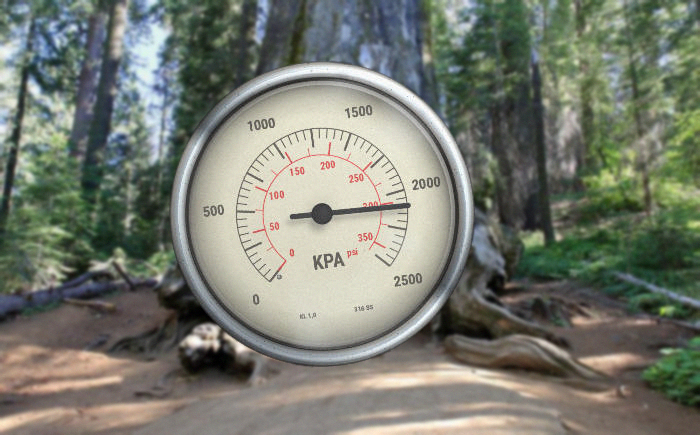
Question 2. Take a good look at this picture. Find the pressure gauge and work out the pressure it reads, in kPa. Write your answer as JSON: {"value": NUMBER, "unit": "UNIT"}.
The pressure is {"value": 2100, "unit": "kPa"}
